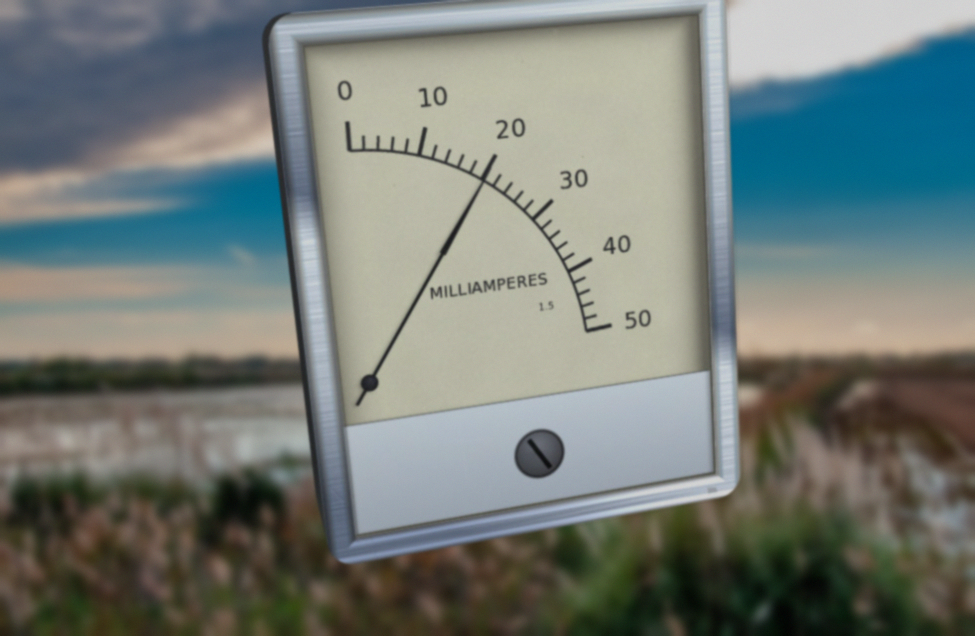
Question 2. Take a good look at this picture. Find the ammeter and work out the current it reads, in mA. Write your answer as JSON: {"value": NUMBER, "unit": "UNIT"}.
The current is {"value": 20, "unit": "mA"}
